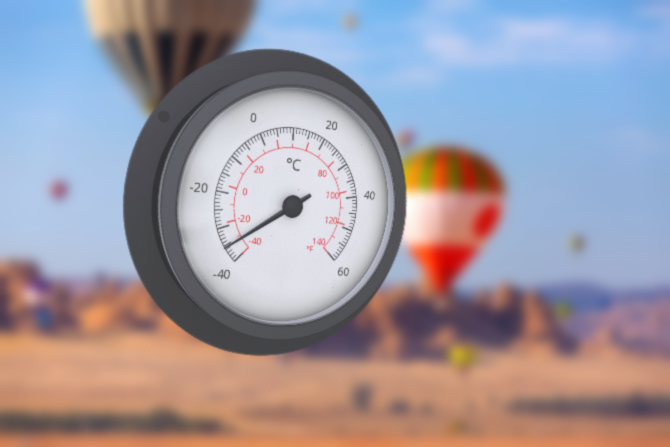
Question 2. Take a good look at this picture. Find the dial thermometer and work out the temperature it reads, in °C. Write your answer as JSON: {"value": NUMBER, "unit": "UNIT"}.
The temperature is {"value": -35, "unit": "°C"}
